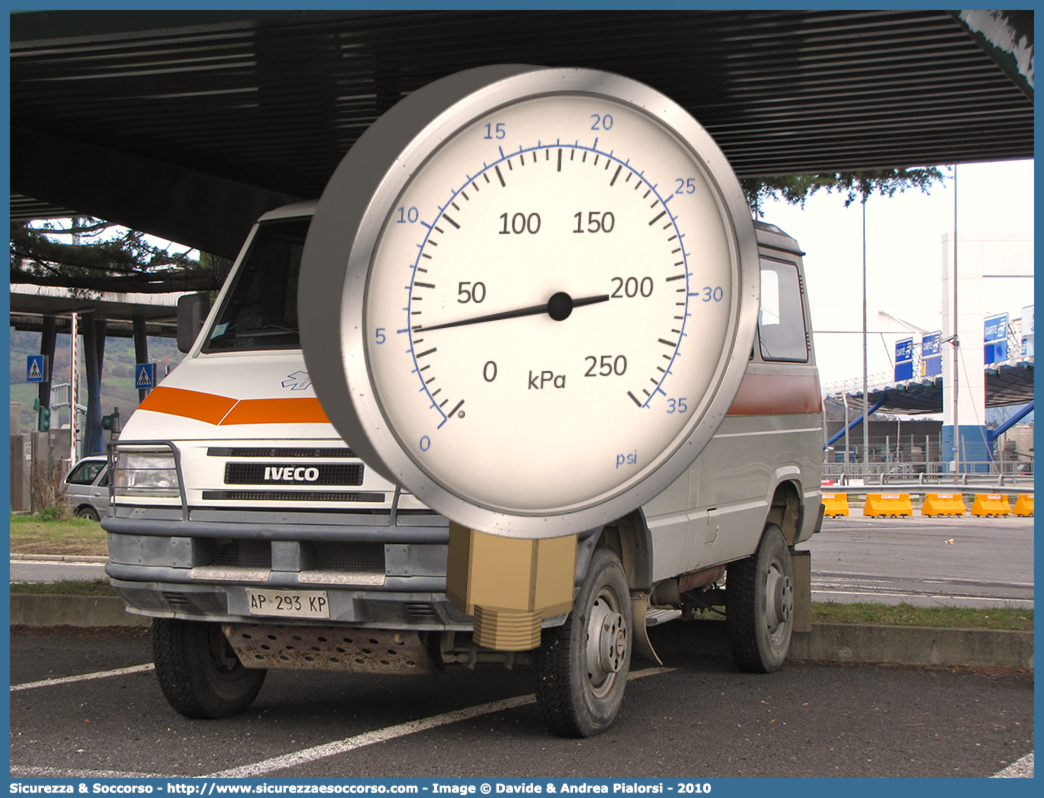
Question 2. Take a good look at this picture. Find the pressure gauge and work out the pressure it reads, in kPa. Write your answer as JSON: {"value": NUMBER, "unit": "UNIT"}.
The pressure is {"value": 35, "unit": "kPa"}
